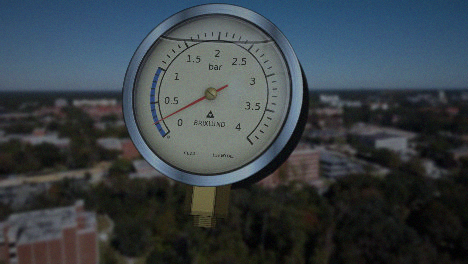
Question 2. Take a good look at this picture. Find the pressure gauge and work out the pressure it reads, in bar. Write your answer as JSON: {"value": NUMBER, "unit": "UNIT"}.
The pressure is {"value": 0.2, "unit": "bar"}
